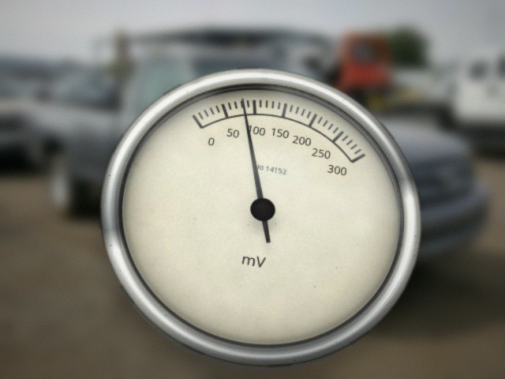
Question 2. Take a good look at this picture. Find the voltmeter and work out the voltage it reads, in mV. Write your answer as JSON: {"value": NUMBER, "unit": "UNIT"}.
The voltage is {"value": 80, "unit": "mV"}
